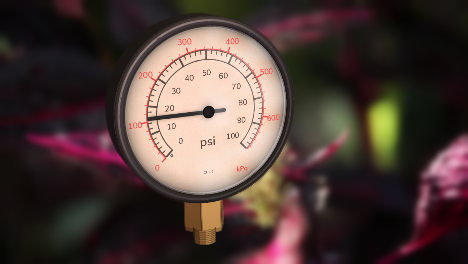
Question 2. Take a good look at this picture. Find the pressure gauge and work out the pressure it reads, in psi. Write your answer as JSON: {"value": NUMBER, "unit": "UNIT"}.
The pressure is {"value": 16, "unit": "psi"}
